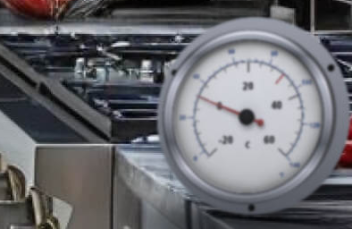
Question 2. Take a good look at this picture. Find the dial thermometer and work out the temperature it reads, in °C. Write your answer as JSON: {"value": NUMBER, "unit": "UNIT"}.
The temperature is {"value": 0, "unit": "°C"}
